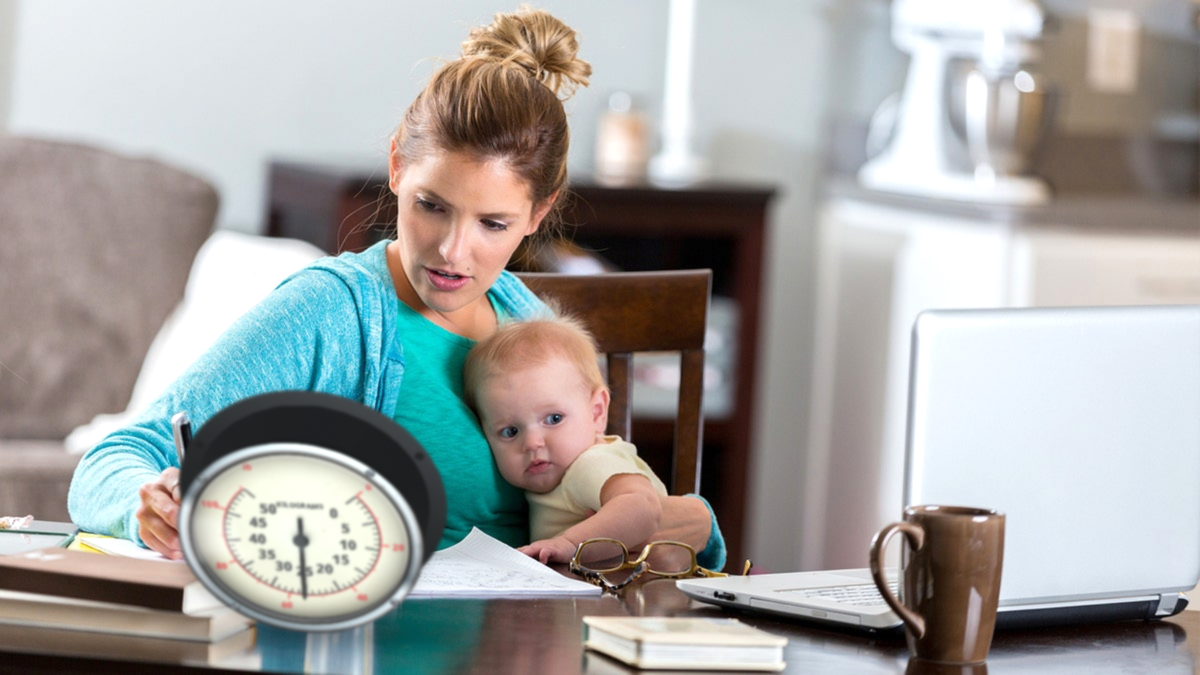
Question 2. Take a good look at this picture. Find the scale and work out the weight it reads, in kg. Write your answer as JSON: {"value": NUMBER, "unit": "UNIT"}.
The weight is {"value": 25, "unit": "kg"}
